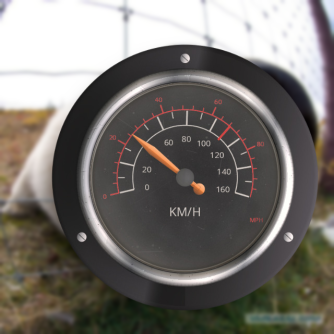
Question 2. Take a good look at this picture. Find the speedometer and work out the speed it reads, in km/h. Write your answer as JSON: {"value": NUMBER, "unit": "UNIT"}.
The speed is {"value": 40, "unit": "km/h"}
